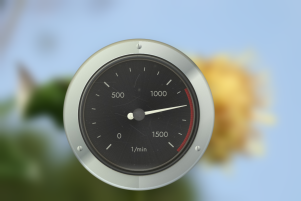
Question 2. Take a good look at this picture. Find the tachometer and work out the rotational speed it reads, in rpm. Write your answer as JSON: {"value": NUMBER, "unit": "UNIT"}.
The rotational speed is {"value": 1200, "unit": "rpm"}
